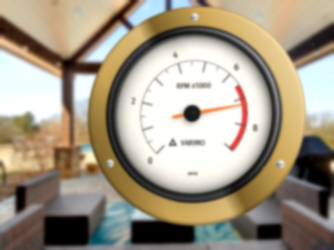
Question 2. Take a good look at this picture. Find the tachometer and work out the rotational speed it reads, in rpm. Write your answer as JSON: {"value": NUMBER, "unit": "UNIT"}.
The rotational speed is {"value": 7250, "unit": "rpm"}
